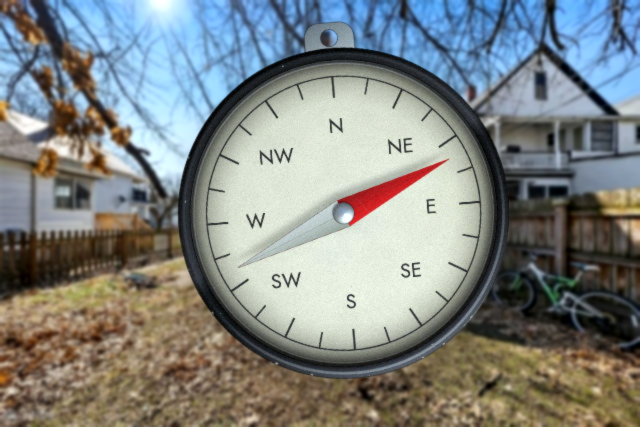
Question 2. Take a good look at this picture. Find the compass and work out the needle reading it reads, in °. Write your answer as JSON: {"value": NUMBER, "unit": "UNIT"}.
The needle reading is {"value": 67.5, "unit": "°"}
